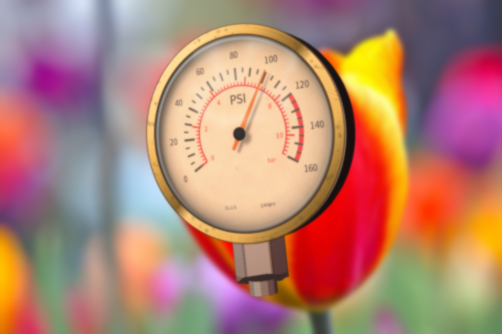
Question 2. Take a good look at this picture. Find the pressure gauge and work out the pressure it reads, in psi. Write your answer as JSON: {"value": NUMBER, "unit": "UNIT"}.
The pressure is {"value": 100, "unit": "psi"}
